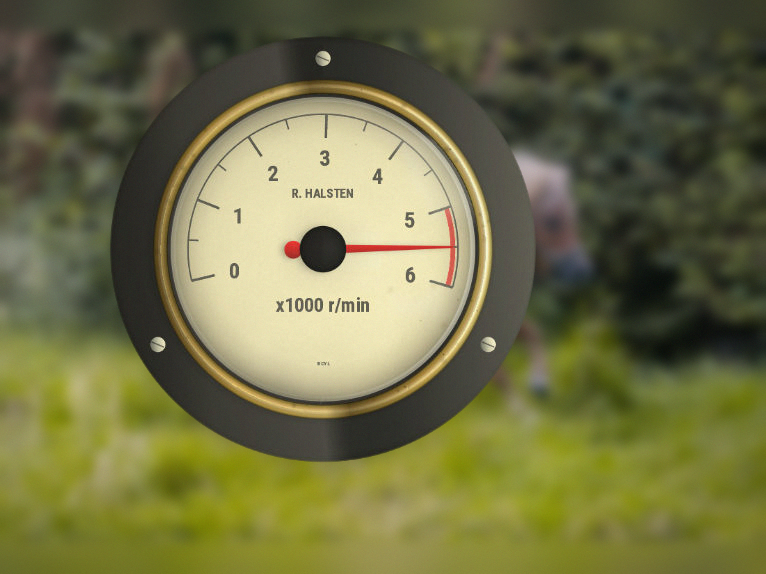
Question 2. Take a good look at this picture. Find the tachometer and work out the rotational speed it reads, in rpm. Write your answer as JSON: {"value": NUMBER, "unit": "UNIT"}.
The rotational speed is {"value": 5500, "unit": "rpm"}
